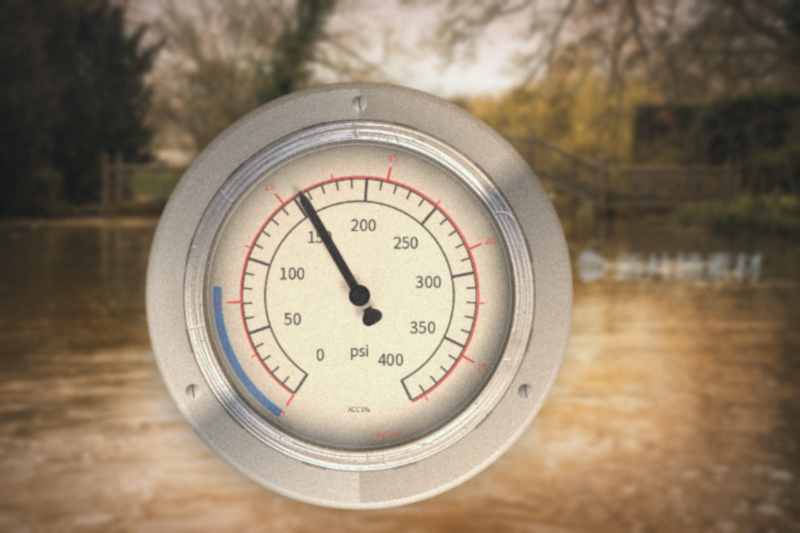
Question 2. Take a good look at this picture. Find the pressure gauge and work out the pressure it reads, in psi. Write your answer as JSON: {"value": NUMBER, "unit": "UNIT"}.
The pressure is {"value": 155, "unit": "psi"}
